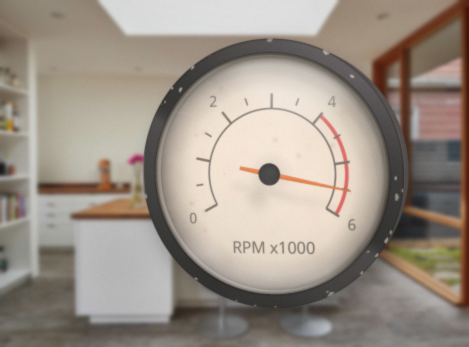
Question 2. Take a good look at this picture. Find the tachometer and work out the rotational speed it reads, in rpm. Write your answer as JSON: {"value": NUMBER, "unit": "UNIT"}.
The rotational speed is {"value": 5500, "unit": "rpm"}
